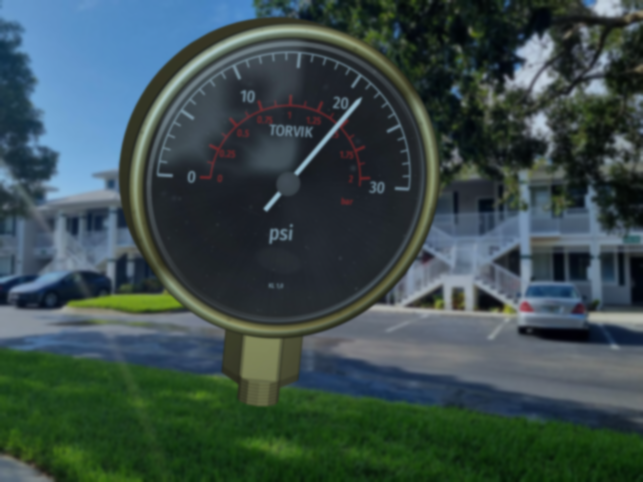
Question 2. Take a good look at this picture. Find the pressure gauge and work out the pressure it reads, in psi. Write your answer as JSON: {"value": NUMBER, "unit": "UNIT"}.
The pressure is {"value": 21, "unit": "psi"}
